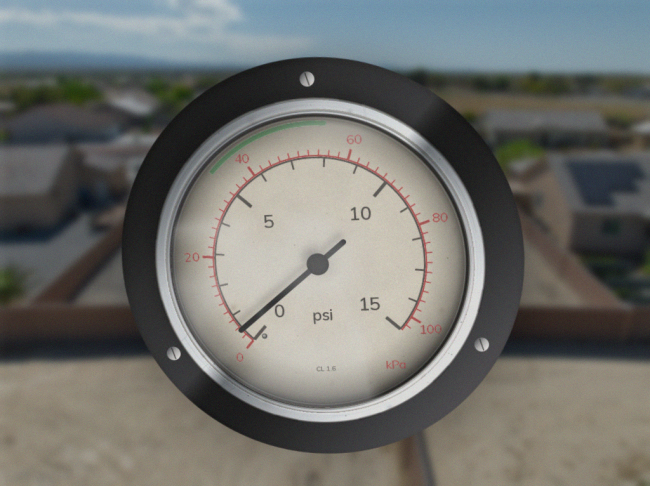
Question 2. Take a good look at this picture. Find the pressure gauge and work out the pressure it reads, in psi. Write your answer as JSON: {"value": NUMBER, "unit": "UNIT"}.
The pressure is {"value": 0.5, "unit": "psi"}
